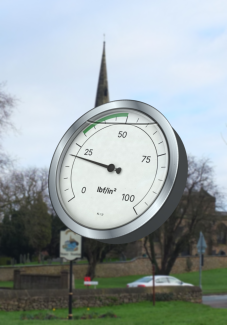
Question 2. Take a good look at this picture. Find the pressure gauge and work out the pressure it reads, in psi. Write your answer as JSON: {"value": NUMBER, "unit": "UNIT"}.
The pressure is {"value": 20, "unit": "psi"}
